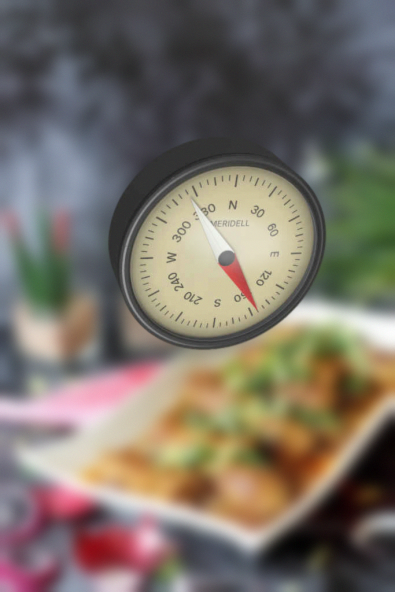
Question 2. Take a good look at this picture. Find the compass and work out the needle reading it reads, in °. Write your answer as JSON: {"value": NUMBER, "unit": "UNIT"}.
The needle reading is {"value": 145, "unit": "°"}
